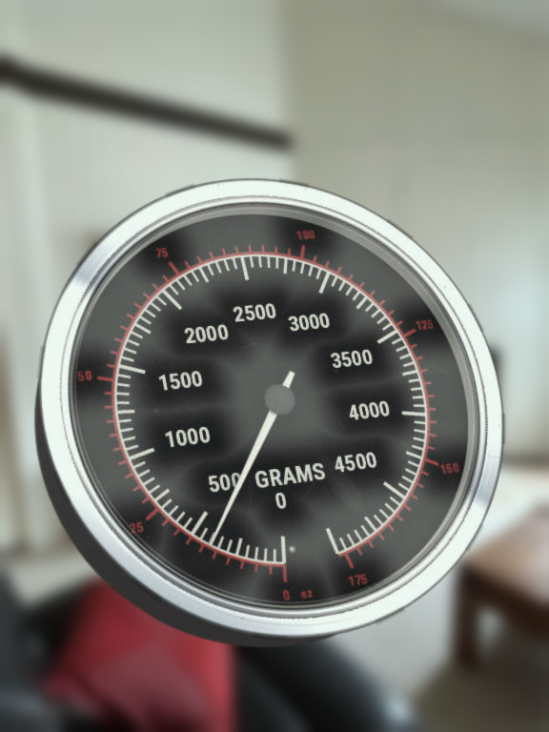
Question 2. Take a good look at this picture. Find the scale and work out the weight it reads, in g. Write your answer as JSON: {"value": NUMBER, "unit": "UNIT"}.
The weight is {"value": 400, "unit": "g"}
